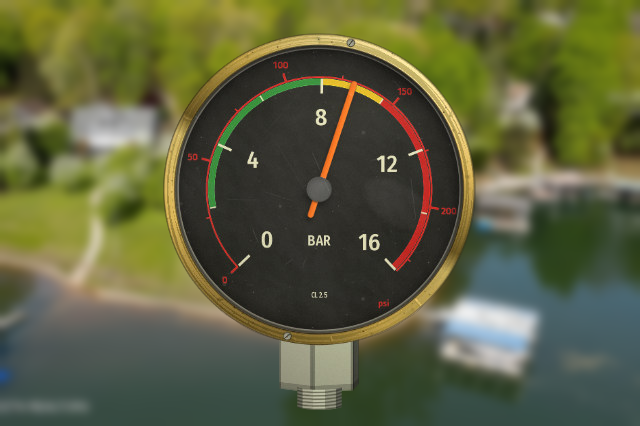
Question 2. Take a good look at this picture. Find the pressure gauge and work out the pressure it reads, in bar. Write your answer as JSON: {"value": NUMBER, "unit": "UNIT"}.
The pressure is {"value": 9, "unit": "bar"}
